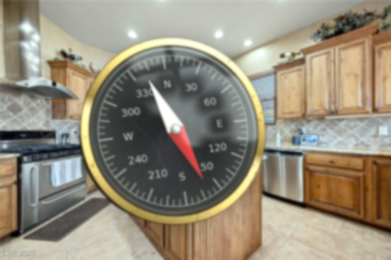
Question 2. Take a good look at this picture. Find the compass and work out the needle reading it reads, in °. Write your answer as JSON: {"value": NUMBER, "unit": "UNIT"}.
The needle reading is {"value": 160, "unit": "°"}
